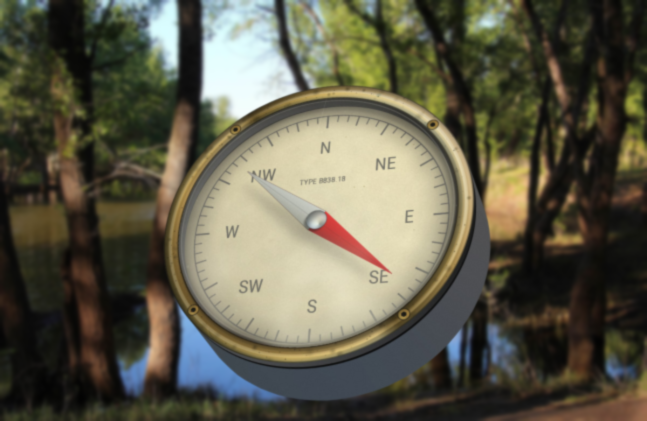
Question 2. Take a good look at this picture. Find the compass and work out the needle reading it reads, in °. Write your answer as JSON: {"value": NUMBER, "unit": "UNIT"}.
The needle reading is {"value": 130, "unit": "°"}
